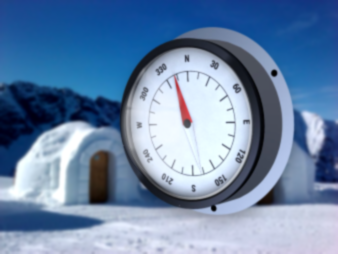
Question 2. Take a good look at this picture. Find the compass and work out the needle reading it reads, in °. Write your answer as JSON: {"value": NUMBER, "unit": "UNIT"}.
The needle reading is {"value": 345, "unit": "°"}
